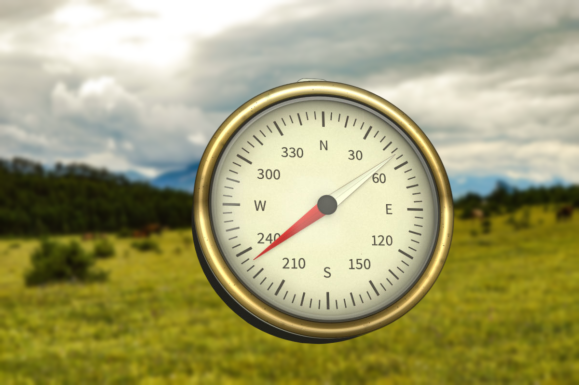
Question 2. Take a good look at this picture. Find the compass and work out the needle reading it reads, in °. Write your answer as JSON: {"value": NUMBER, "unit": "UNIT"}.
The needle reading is {"value": 232.5, "unit": "°"}
